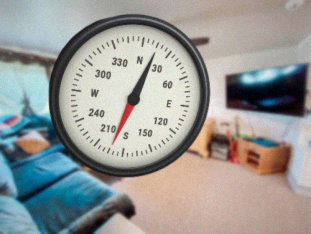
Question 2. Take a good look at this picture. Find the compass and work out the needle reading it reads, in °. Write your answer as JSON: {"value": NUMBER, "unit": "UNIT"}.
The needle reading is {"value": 195, "unit": "°"}
